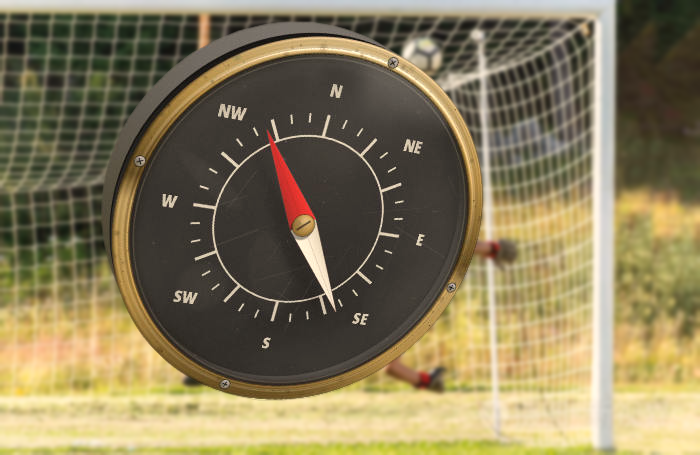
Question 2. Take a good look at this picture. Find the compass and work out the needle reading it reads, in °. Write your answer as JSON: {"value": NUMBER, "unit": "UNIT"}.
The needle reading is {"value": 325, "unit": "°"}
